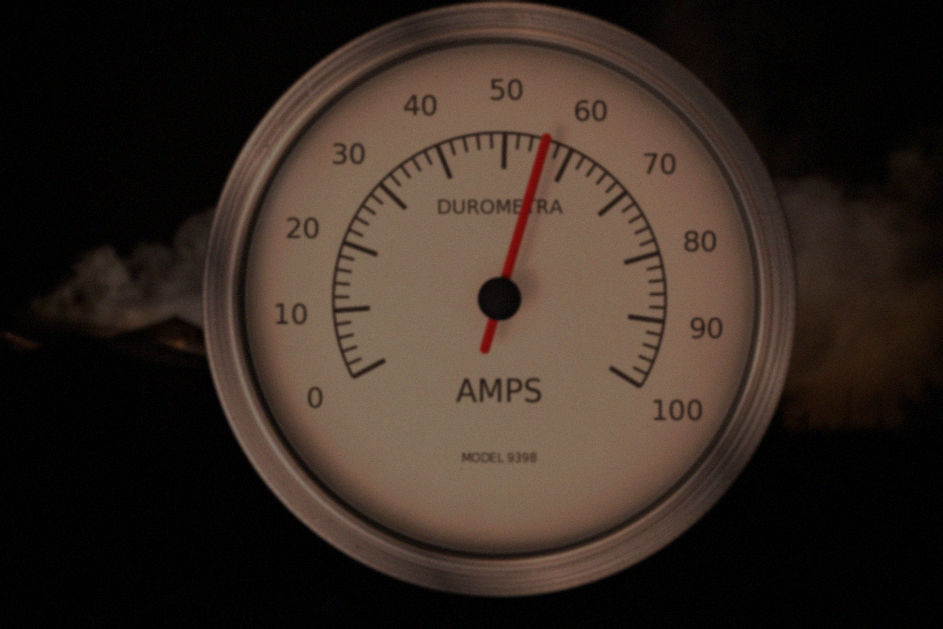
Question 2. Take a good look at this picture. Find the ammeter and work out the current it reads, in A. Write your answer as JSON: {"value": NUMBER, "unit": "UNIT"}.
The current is {"value": 56, "unit": "A"}
